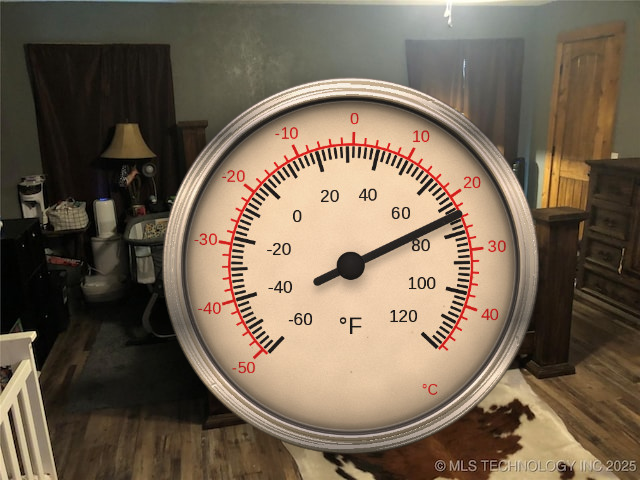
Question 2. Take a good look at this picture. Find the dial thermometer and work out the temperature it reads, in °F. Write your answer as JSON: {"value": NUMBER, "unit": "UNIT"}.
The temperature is {"value": 74, "unit": "°F"}
